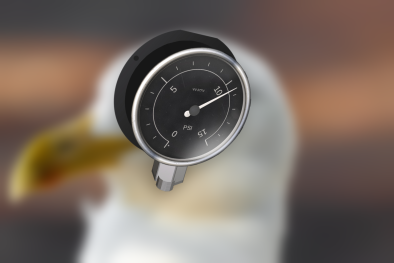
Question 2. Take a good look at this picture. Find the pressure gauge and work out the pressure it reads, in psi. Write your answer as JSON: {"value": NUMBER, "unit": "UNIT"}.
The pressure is {"value": 10.5, "unit": "psi"}
